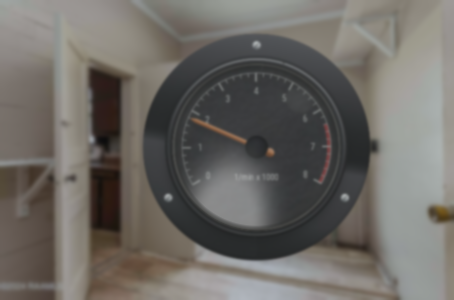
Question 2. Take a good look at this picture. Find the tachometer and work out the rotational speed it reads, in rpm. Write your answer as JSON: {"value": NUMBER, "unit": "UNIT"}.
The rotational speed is {"value": 1800, "unit": "rpm"}
